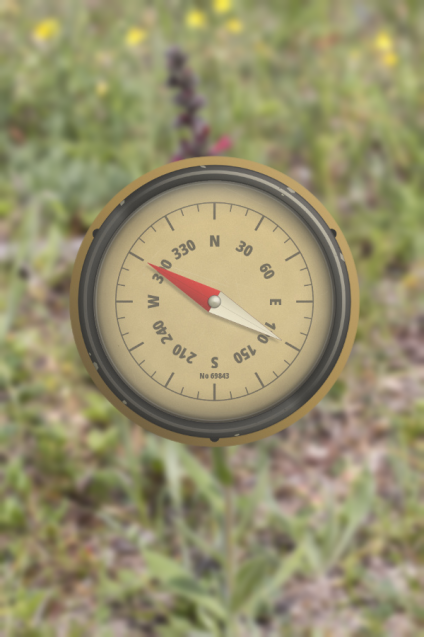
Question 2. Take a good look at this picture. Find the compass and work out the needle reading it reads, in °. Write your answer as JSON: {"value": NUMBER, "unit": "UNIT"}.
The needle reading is {"value": 300, "unit": "°"}
